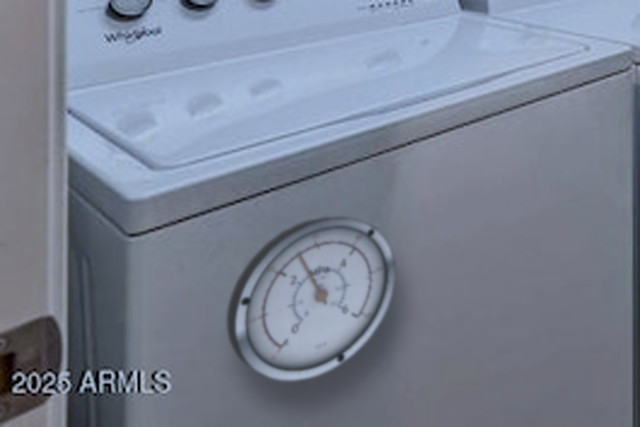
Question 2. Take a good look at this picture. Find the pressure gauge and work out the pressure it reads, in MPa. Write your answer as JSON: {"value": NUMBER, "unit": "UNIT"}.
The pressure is {"value": 2.5, "unit": "MPa"}
